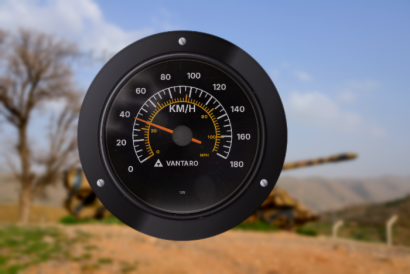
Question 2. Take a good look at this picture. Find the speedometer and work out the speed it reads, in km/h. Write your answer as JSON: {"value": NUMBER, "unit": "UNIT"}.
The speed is {"value": 40, "unit": "km/h"}
